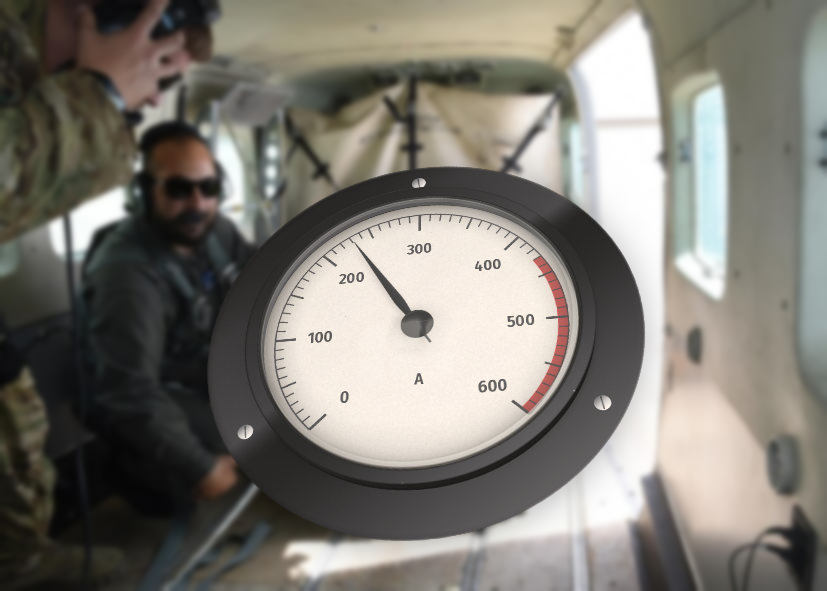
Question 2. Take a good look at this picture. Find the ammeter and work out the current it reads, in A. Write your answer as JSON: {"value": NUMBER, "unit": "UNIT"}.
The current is {"value": 230, "unit": "A"}
